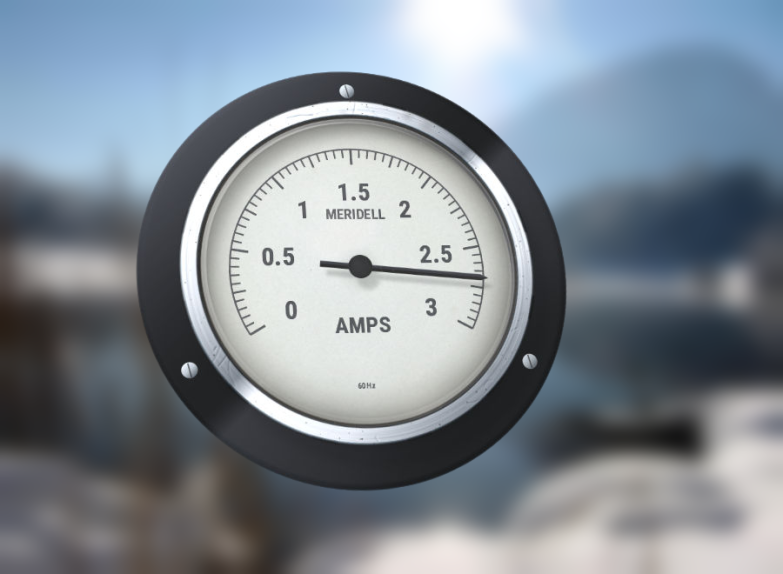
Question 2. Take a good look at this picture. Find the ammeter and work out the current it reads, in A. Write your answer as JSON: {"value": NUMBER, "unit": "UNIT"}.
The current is {"value": 2.7, "unit": "A"}
